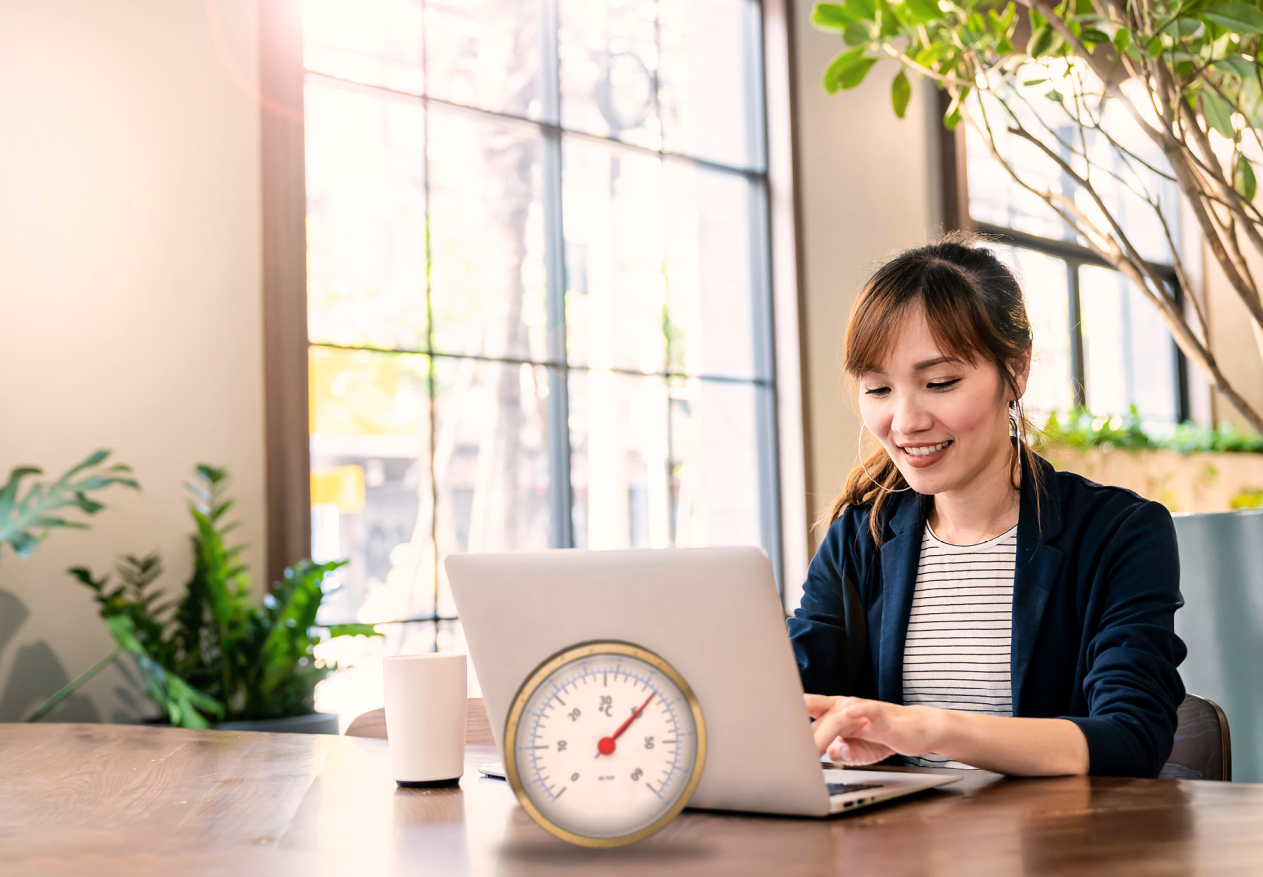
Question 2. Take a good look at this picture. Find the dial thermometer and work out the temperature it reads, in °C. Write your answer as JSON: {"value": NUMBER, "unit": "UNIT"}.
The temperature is {"value": 40, "unit": "°C"}
